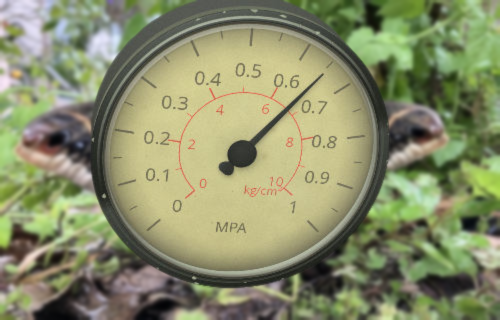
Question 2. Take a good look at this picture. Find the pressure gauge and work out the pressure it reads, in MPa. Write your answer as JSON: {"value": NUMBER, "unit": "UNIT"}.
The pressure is {"value": 0.65, "unit": "MPa"}
